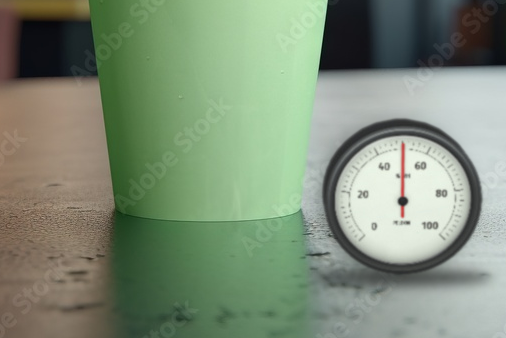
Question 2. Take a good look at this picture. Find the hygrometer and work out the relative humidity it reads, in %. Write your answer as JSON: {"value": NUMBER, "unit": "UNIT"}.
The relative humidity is {"value": 50, "unit": "%"}
